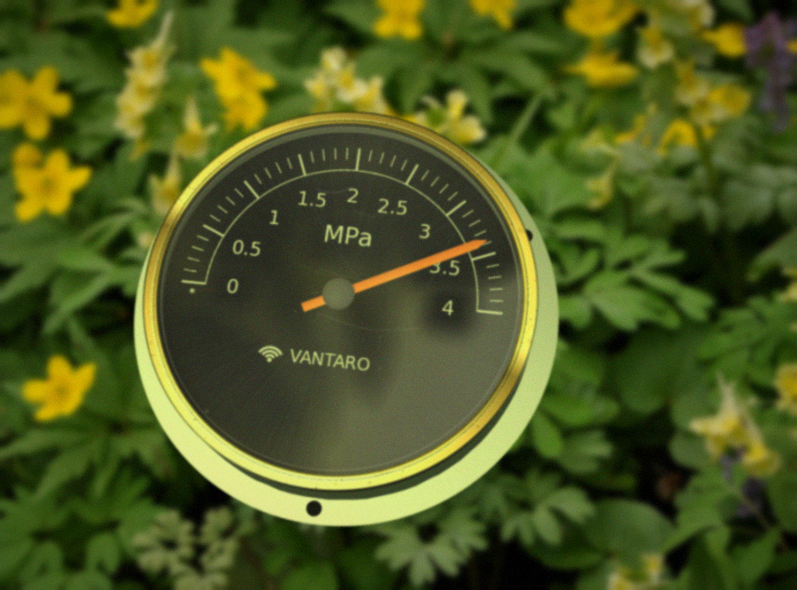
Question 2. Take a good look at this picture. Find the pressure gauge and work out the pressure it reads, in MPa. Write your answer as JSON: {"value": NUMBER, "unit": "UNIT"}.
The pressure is {"value": 3.4, "unit": "MPa"}
